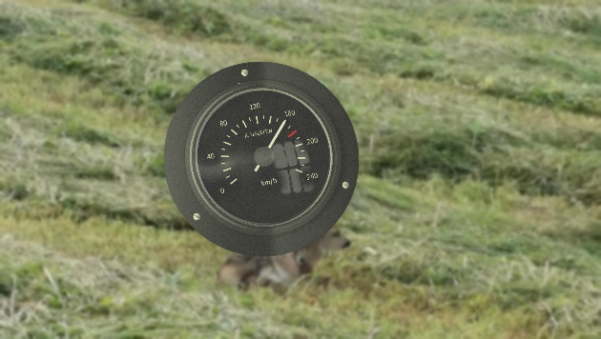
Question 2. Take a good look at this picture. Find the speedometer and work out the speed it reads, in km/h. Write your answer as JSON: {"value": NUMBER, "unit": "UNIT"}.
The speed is {"value": 160, "unit": "km/h"}
